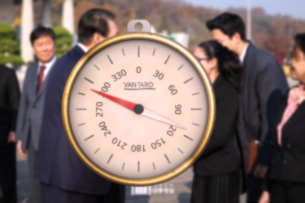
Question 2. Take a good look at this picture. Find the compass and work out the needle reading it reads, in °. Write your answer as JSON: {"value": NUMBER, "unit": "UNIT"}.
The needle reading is {"value": 292.5, "unit": "°"}
